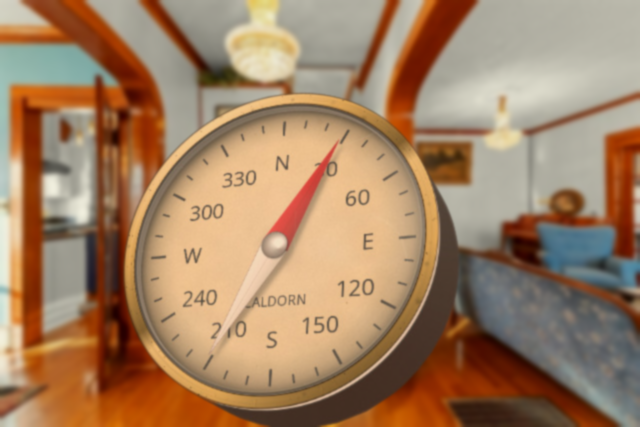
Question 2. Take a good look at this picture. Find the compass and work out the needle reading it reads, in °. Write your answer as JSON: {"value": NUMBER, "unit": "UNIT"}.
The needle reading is {"value": 30, "unit": "°"}
